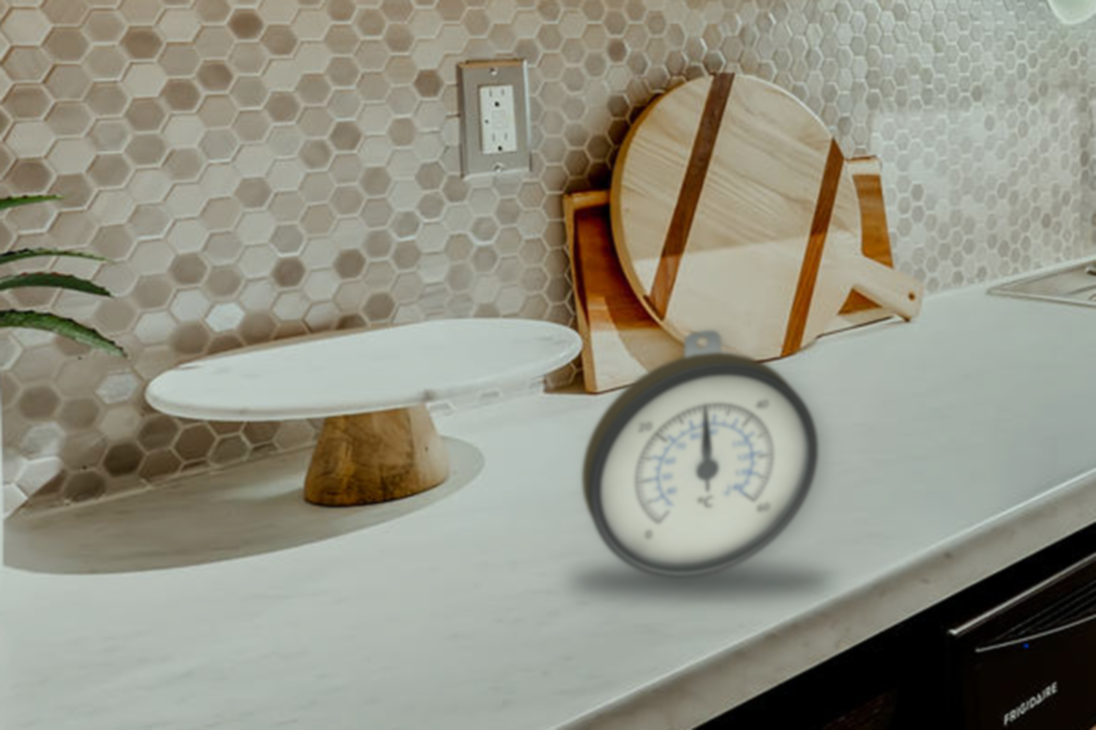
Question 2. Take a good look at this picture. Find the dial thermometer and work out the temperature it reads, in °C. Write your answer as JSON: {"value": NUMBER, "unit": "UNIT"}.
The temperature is {"value": 30, "unit": "°C"}
